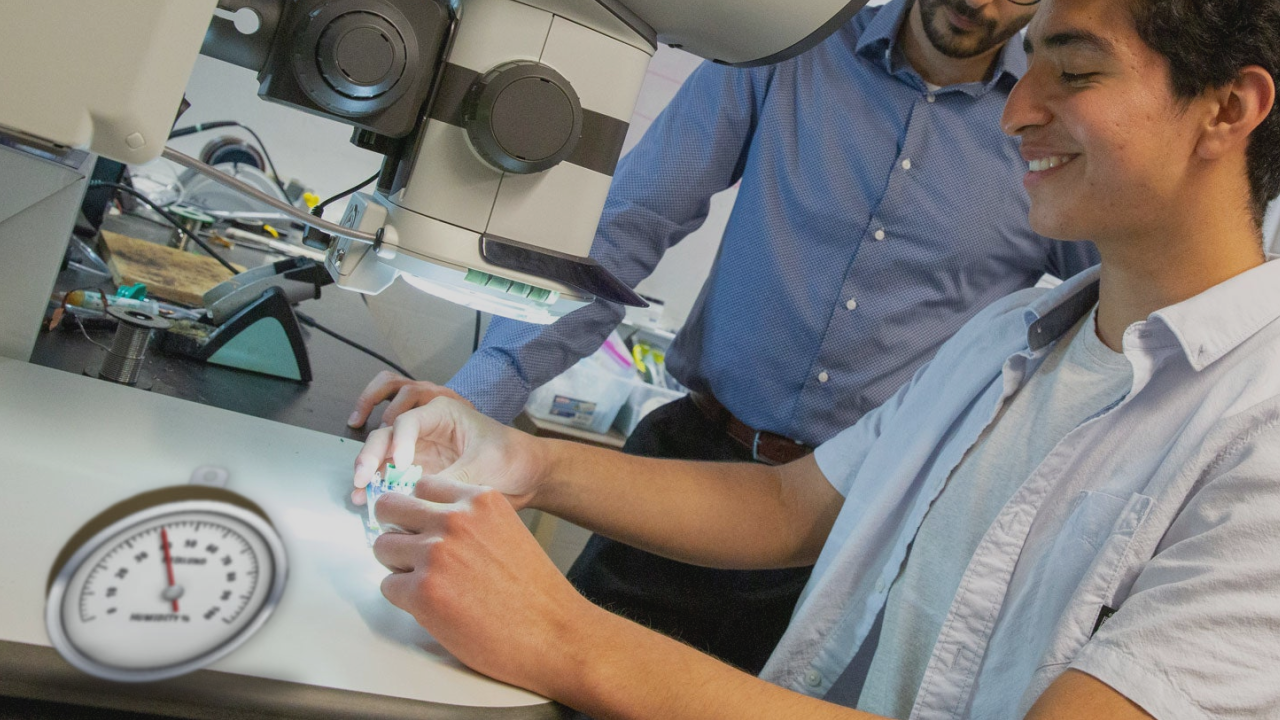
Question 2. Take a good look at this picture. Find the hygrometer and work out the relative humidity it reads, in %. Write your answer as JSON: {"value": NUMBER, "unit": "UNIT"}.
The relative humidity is {"value": 40, "unit": "%"}
